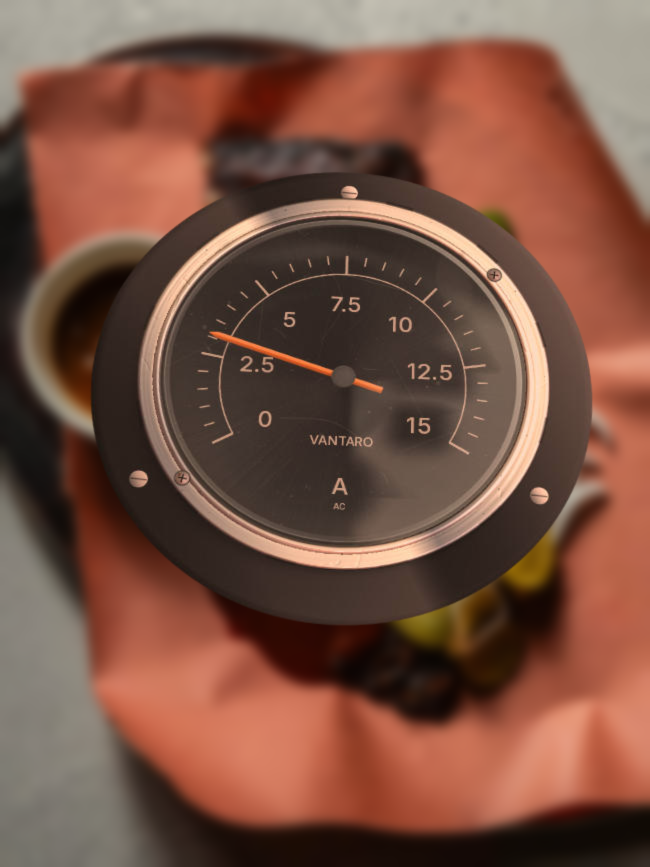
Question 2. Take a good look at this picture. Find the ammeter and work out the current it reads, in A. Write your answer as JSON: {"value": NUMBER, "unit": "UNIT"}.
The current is {"value": 3, "unit": "A"}
